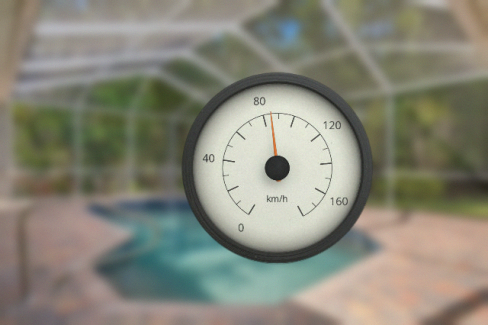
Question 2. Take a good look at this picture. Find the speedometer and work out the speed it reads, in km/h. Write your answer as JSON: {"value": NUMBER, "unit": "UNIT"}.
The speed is {"value": 85, "unit": "km/h"}
